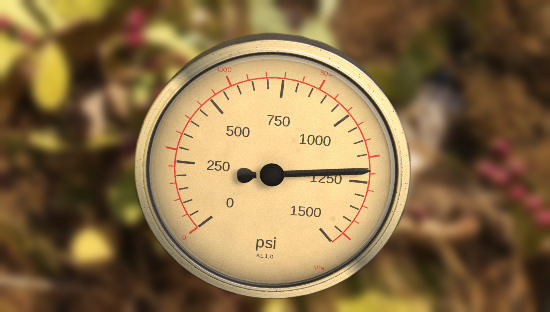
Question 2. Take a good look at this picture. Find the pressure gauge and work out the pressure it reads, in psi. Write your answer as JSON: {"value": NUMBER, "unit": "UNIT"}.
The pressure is {"value": 1200, "unit": "psi"}
